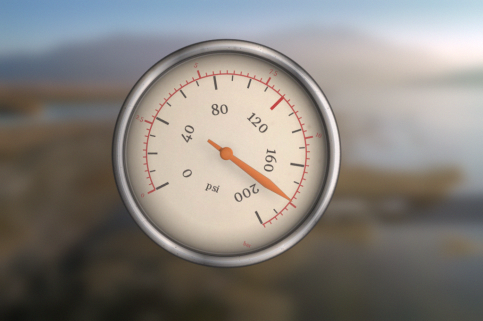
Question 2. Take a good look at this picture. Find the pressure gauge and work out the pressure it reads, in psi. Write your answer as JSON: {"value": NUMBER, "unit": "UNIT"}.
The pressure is {"value": 180, "unit": "psi"}
